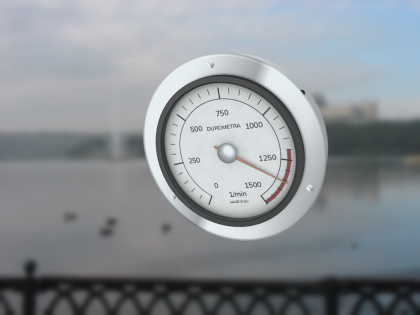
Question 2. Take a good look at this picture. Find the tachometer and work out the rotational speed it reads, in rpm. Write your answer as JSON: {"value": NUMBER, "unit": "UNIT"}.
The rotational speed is {"value": 1350, "unit": "rpm"}
